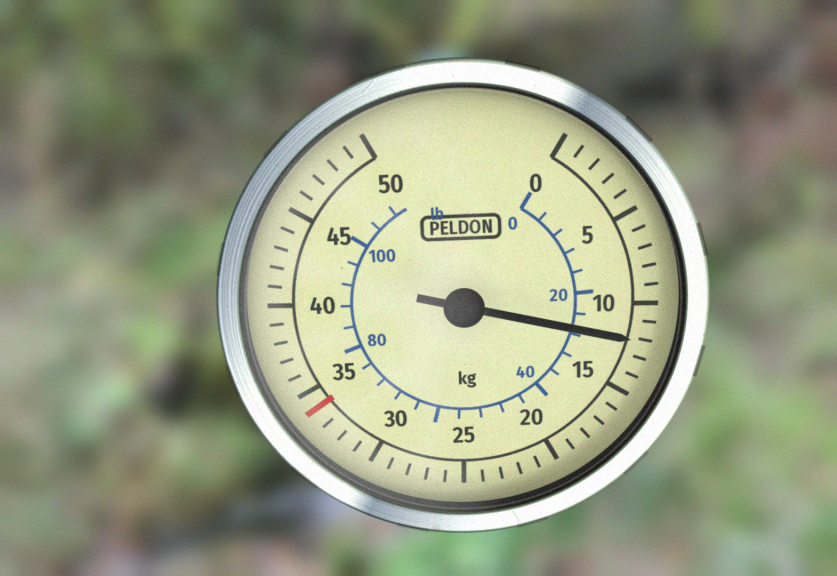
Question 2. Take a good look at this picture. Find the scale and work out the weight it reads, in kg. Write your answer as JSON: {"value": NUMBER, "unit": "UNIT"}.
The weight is {"value": 12, "unit": "kg"}
